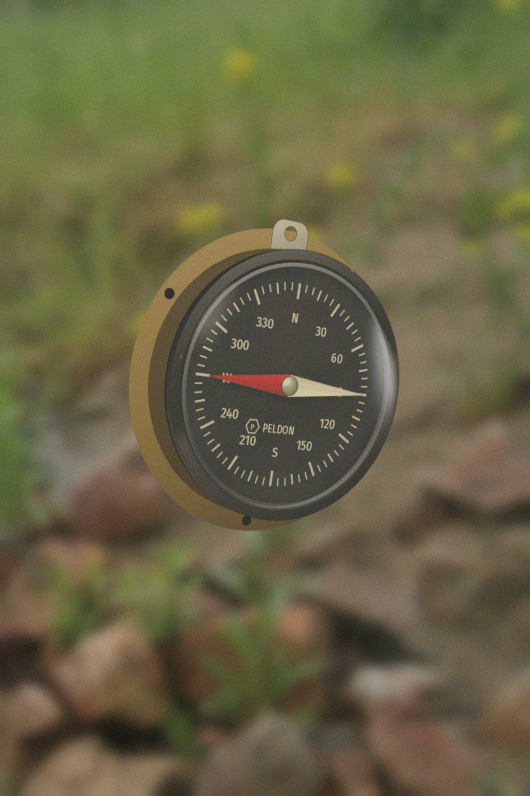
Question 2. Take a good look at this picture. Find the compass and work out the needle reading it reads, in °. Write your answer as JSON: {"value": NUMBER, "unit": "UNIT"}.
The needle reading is {"value": 270, "unit": "°"}
